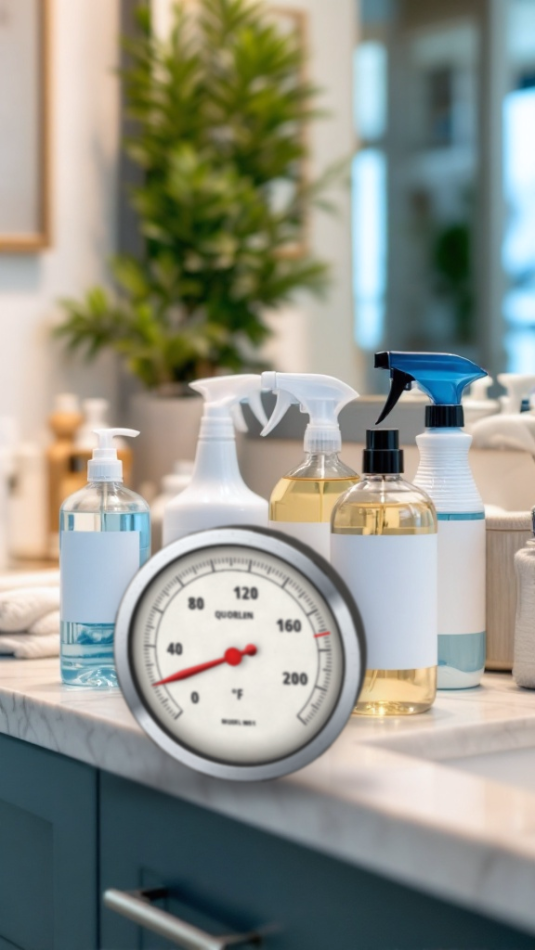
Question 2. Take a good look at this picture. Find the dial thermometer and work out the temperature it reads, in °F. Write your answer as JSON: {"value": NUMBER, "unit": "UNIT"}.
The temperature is {"value": 20, "unit": "°F"}
